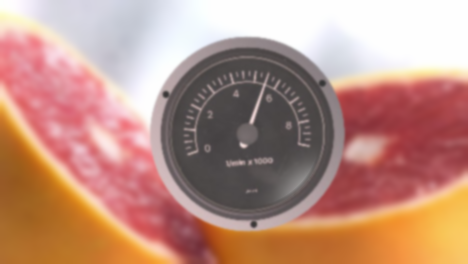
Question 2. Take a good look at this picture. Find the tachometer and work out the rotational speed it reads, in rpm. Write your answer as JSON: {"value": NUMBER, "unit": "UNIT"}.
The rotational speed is {"value": 5500, "unit": "rpm"}
